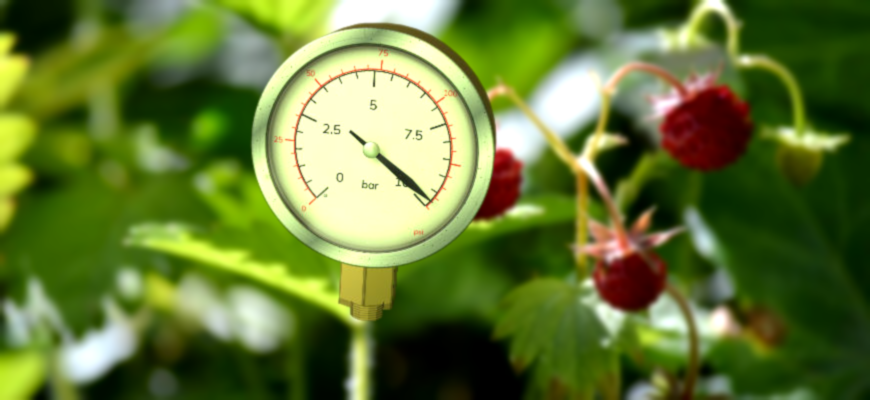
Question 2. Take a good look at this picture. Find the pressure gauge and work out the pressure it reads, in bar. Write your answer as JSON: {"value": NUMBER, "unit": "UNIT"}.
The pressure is {"value": 9.75, "unit": "bar"}
